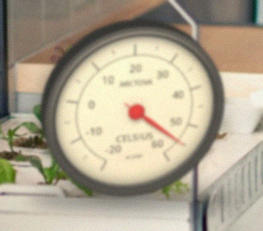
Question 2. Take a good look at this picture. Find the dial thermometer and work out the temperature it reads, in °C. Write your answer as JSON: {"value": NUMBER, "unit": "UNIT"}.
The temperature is {"value": 55, "unit": "°C"}
